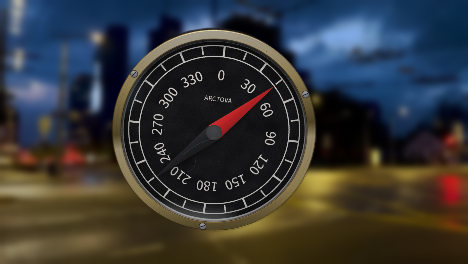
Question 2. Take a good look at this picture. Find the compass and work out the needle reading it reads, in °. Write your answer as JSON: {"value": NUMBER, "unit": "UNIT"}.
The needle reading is {"value": 45, "unit": "°"}
